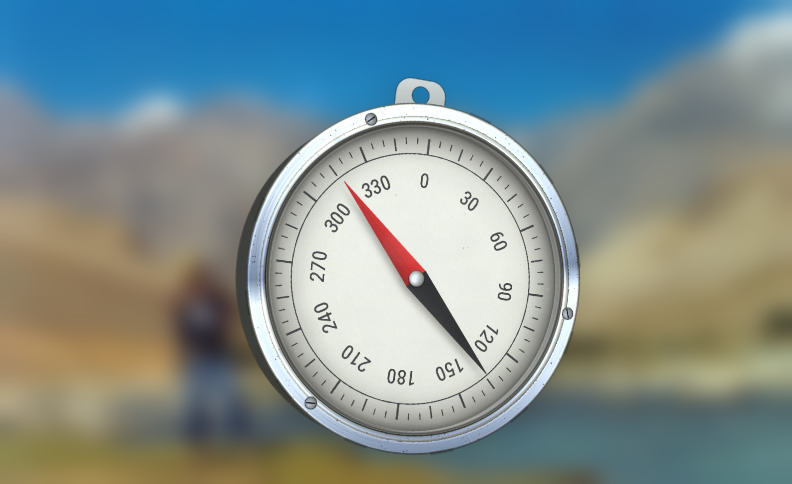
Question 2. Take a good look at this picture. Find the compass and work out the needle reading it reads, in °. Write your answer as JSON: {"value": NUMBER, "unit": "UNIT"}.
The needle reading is {"value": 315, "unit": "°"}
